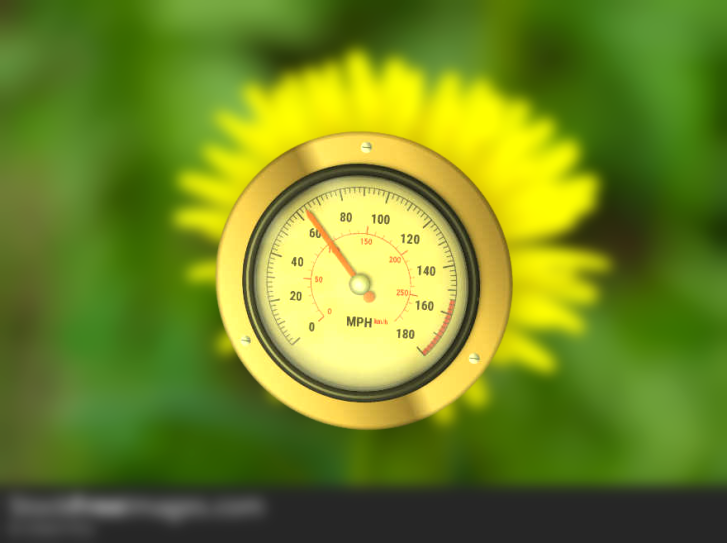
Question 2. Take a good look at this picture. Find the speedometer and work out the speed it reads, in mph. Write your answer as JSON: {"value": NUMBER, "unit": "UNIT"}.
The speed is {"value": 64, "unit": "mph"}
